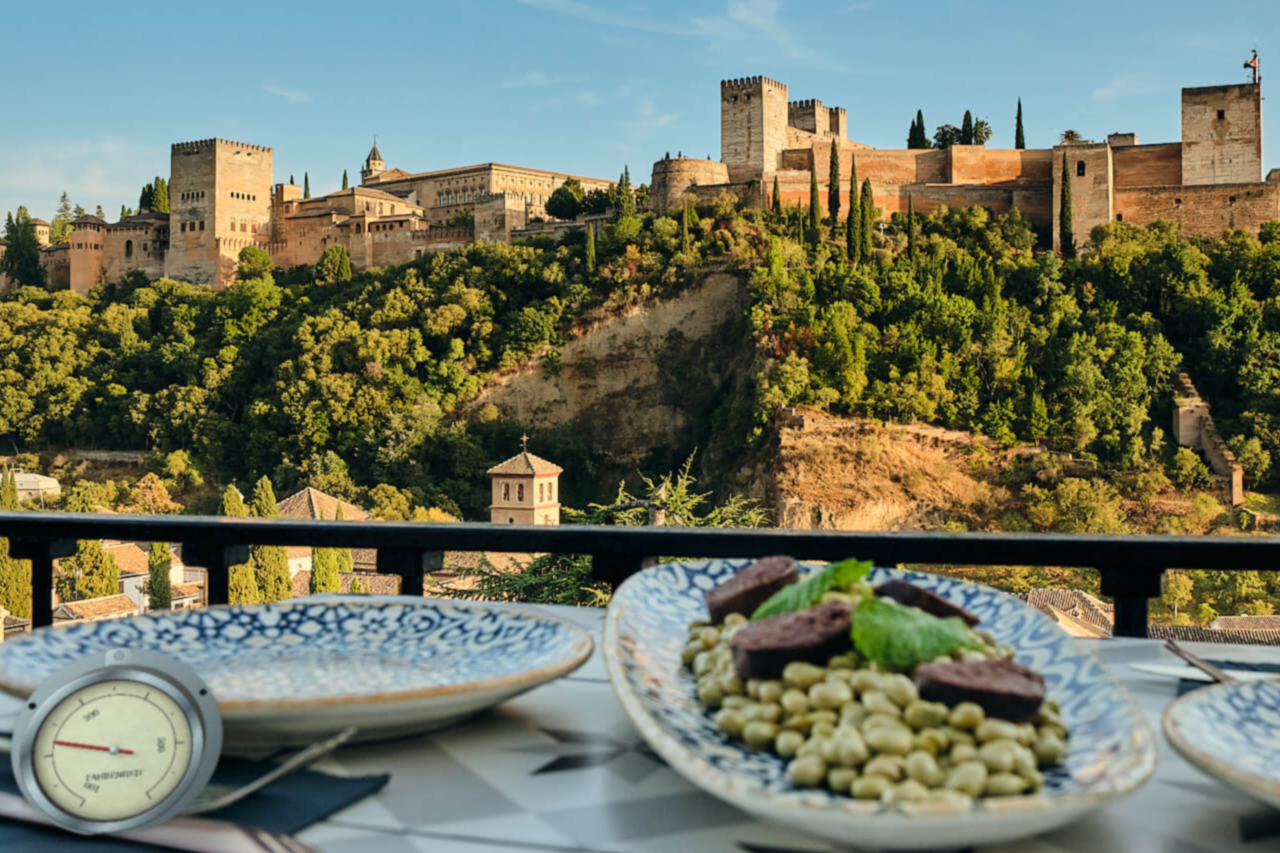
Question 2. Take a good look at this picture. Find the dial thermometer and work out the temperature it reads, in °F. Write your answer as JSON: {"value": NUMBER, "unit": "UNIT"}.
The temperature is {"value": 225, "unit": "°F"}
